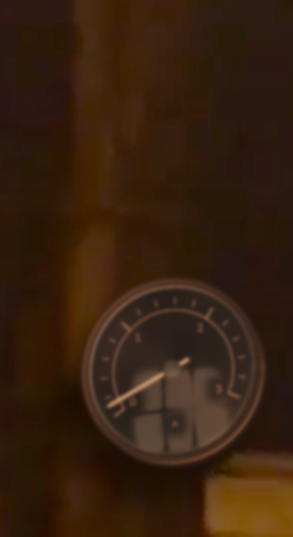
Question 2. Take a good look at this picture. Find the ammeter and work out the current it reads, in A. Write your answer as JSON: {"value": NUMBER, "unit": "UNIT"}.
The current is {"value": 0.1, "unit": "A"}
